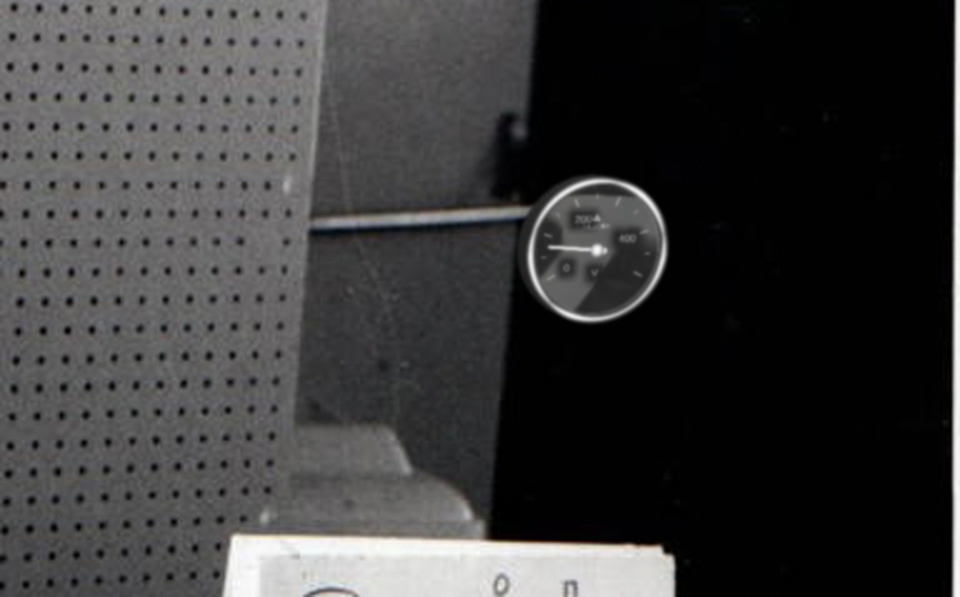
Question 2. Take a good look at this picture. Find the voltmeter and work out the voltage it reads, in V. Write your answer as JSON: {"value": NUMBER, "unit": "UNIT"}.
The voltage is {"value": 75, "unit": "V"}
